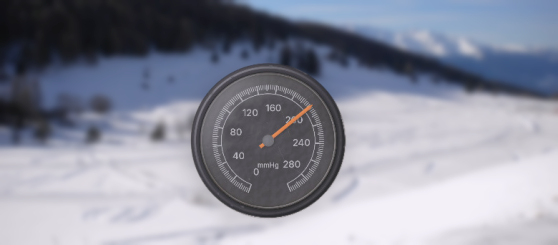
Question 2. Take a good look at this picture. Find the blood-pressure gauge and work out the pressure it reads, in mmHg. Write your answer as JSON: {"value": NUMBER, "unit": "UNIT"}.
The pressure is {"value": 200, "unit": "mmHg"}
